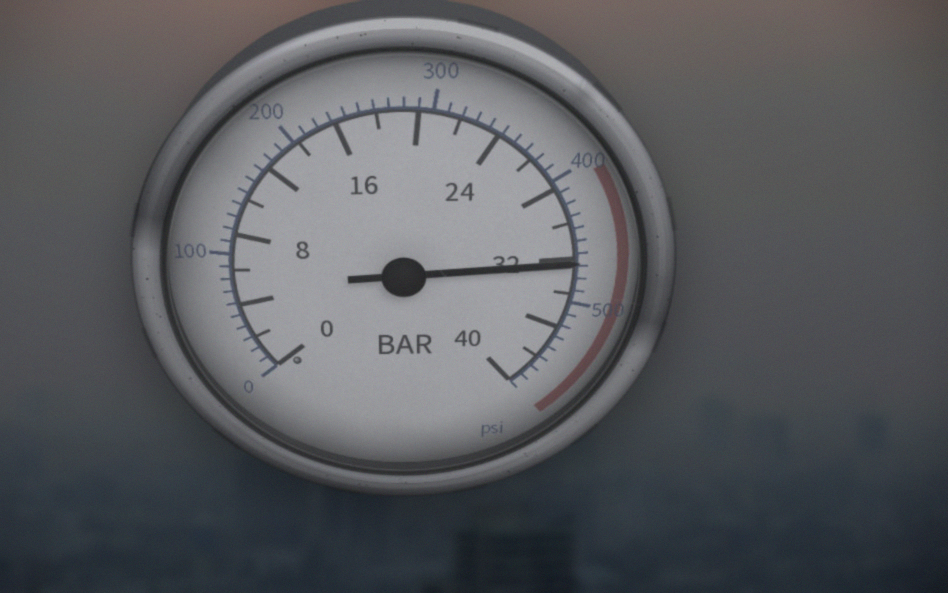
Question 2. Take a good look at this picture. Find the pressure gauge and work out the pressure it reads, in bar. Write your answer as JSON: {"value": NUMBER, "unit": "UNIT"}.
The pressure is {"value": 32, "unit": "bar"}
